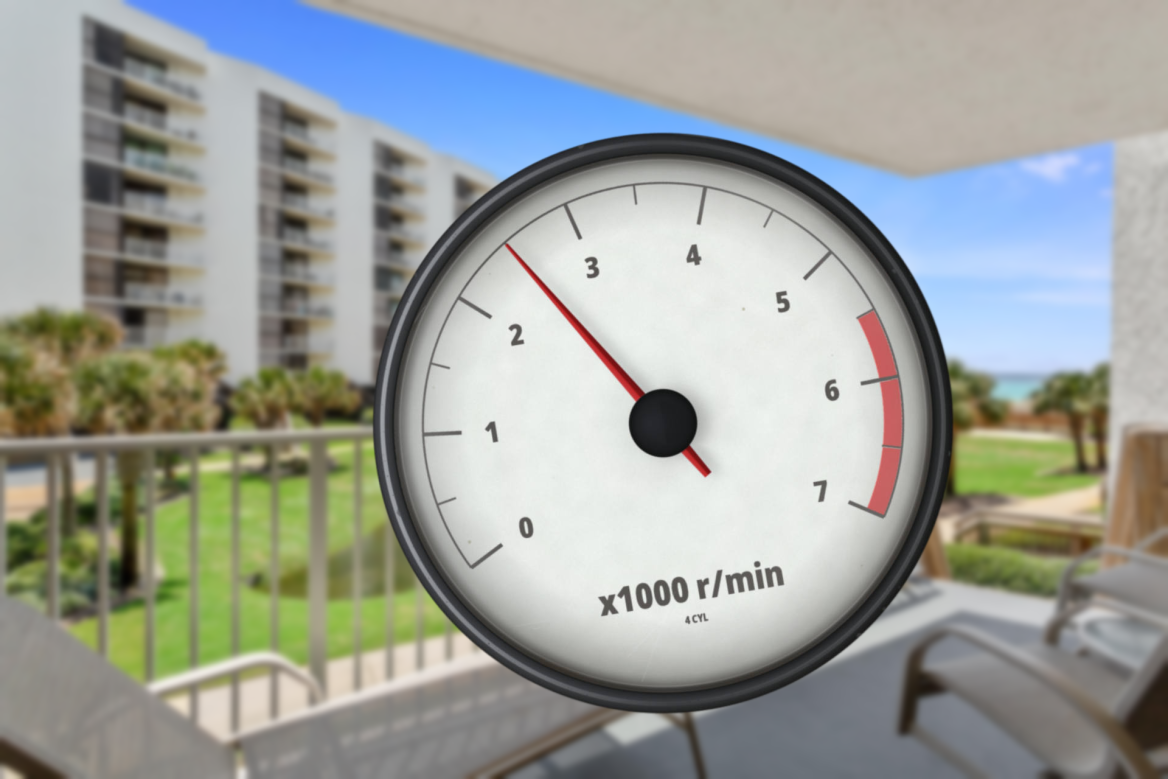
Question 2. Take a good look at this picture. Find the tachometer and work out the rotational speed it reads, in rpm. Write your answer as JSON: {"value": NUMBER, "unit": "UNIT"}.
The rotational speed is {"value": 2500, "unit": "rpm"}
